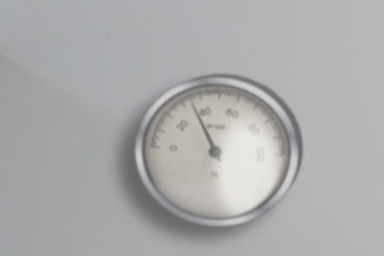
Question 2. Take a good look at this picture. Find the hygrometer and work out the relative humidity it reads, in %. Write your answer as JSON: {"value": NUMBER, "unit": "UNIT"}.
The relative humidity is {"value": 35, "unit": "%"}
